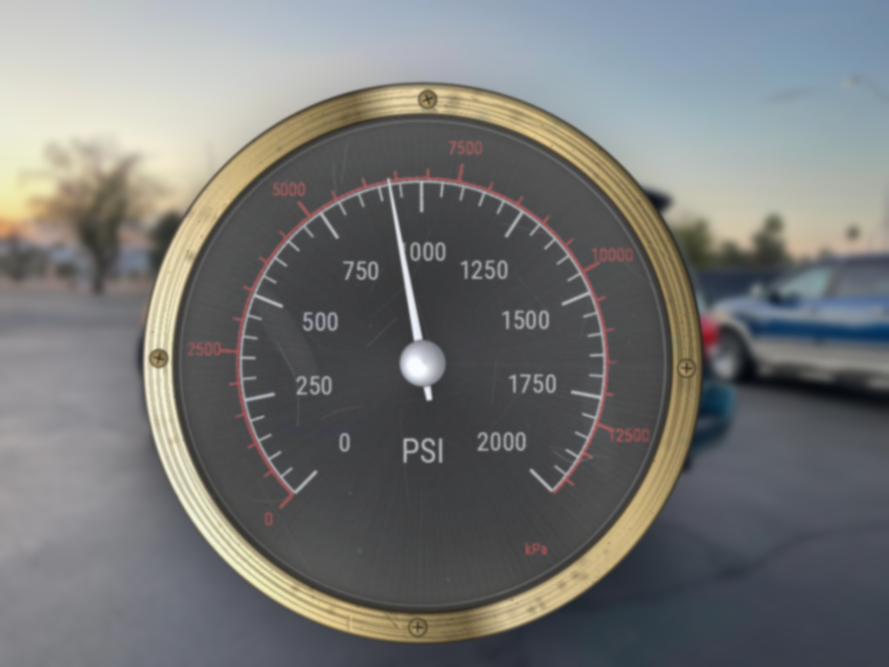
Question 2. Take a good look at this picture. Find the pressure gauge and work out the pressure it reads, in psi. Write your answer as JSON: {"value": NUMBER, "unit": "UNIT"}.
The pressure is {"value": 925, "unit": "psi"}
